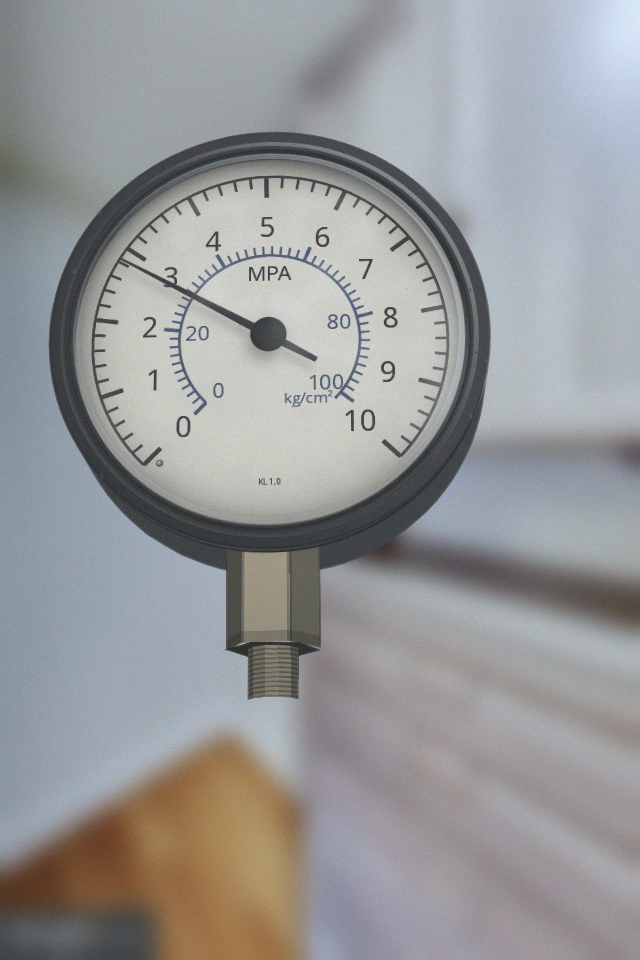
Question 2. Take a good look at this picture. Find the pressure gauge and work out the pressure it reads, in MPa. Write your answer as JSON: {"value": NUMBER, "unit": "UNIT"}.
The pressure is {"value": 2.8, "unit": "MPa"}
